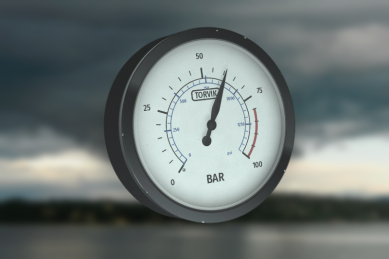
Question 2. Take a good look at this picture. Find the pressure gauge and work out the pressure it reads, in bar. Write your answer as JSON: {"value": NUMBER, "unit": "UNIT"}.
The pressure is {"value": 60, "unit": "bar"}
